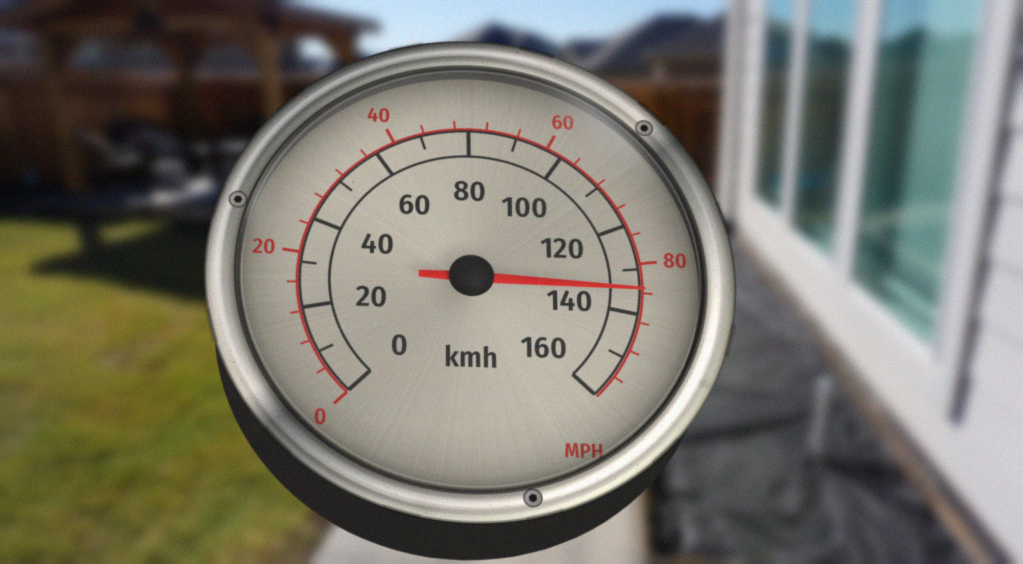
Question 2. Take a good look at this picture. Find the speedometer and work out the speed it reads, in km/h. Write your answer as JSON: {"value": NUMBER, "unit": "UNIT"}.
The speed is {"value": 135, "unit": "km/h"}
